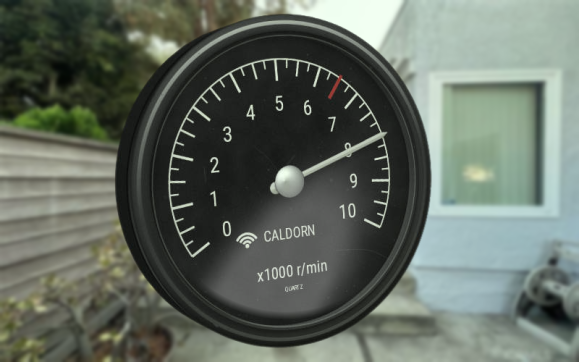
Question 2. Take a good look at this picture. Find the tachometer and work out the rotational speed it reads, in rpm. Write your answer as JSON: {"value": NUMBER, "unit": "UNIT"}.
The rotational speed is {"value": 8000, "unit": "rpm"}
